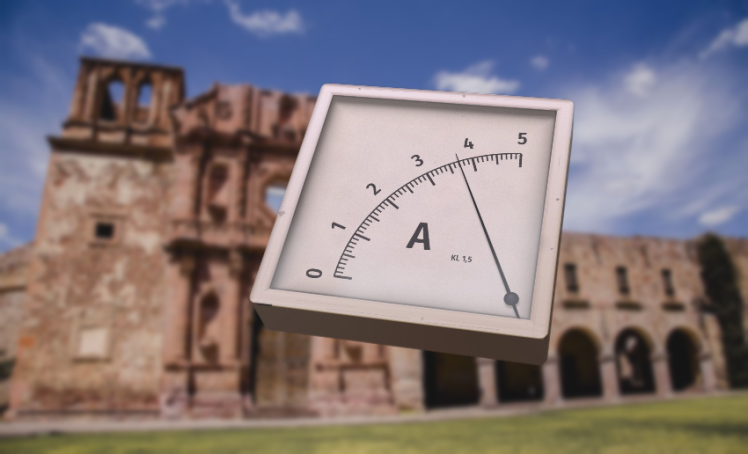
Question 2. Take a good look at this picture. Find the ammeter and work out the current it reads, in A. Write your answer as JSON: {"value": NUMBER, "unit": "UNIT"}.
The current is {"value": 3.7, "unit": "A"}
